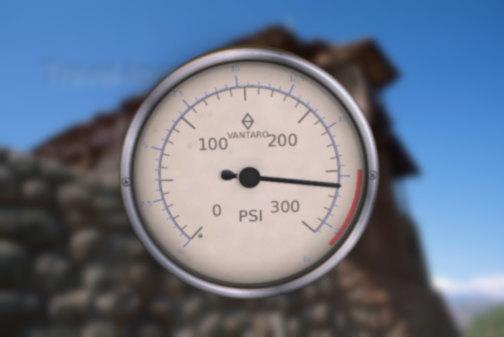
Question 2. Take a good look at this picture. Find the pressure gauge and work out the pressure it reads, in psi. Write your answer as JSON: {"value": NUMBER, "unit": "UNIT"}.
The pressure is {"value": 260, "unit": "psi"}
